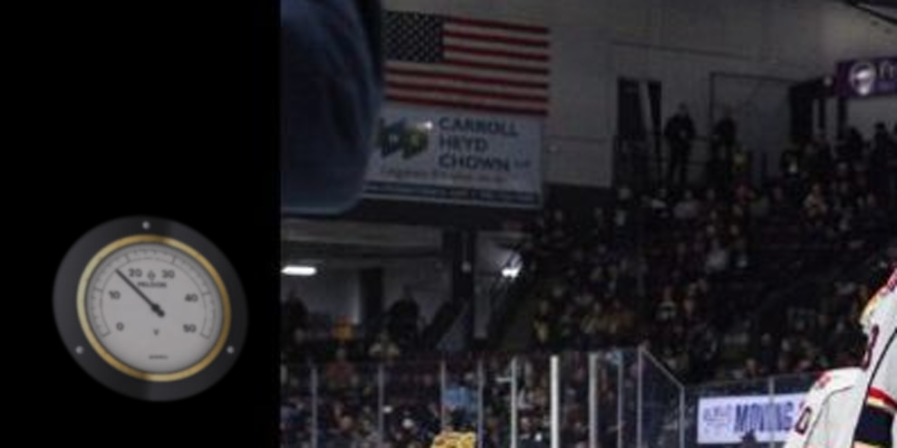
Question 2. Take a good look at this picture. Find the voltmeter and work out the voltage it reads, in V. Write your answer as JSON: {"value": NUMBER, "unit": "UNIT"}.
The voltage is {"value": 16, "unit": "V"}
